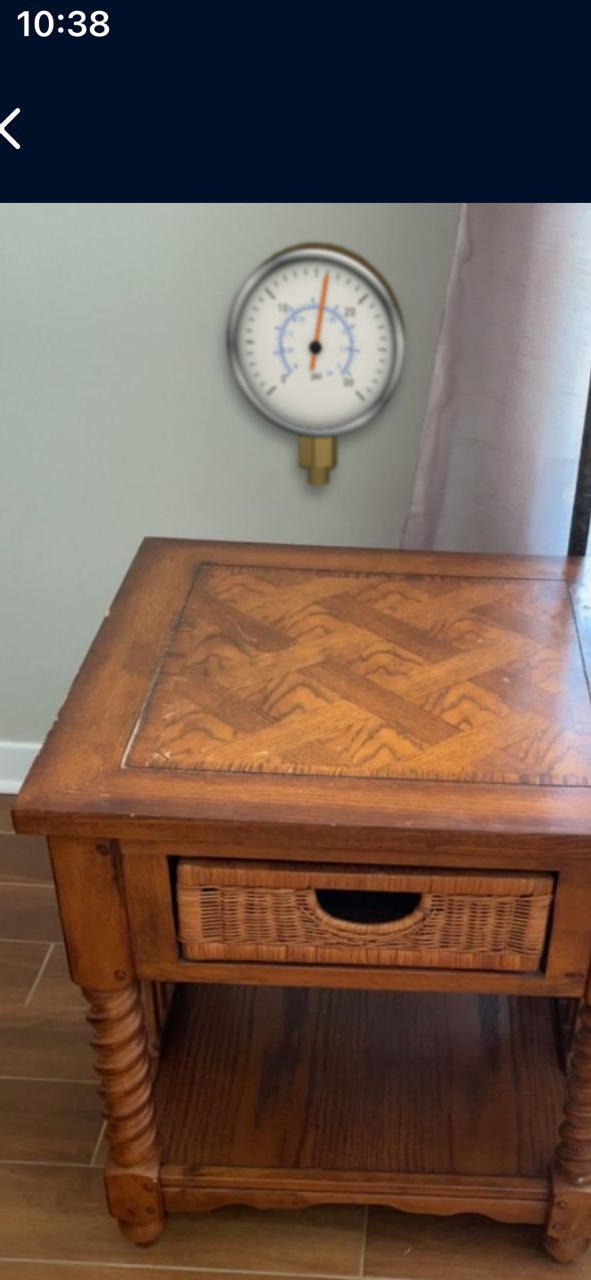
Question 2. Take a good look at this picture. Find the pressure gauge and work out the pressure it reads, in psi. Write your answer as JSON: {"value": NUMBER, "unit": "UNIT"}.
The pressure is {"value": 16, "unit": "psi"}
